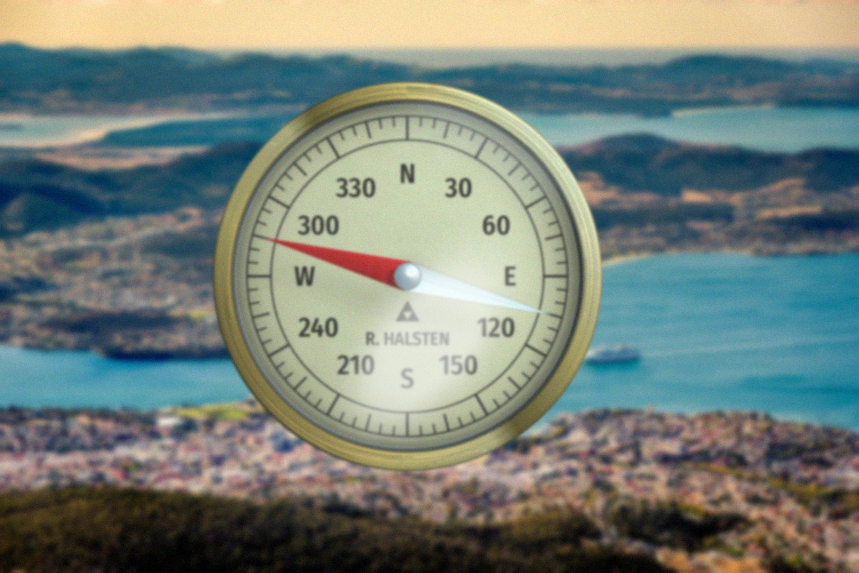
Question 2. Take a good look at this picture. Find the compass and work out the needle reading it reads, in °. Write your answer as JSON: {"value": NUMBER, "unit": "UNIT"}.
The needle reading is {"value": 285, "unit": "°"}
